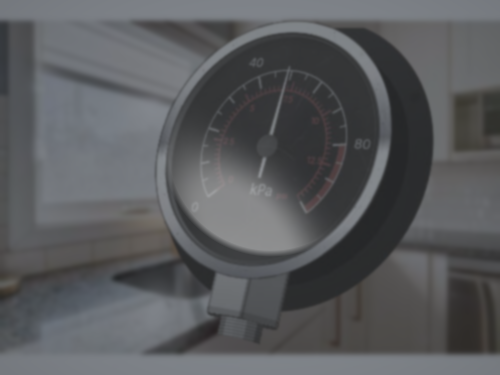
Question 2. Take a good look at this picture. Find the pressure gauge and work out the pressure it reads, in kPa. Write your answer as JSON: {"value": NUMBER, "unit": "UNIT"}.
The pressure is {"value": 50, "unit": "kPa"}
